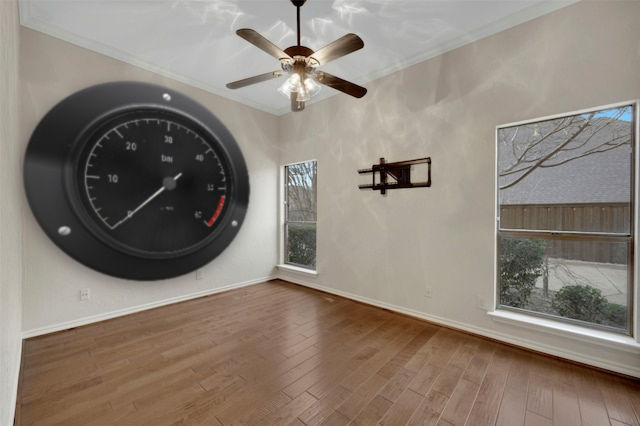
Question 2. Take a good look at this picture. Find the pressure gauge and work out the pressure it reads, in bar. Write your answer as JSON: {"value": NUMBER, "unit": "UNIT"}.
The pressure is {"value": 0, "unit": "bar"}
